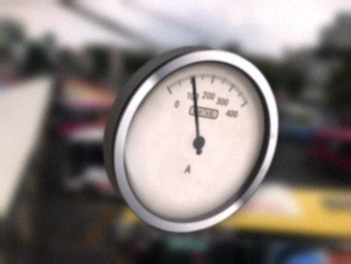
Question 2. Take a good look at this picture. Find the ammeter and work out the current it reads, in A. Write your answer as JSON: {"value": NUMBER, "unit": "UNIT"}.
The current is {"value": 100, "unit": "A"}
